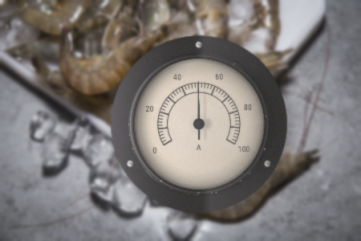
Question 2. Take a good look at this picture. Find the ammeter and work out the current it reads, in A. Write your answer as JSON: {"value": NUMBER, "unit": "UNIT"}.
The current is {"value": 50, "unit": "A"}
